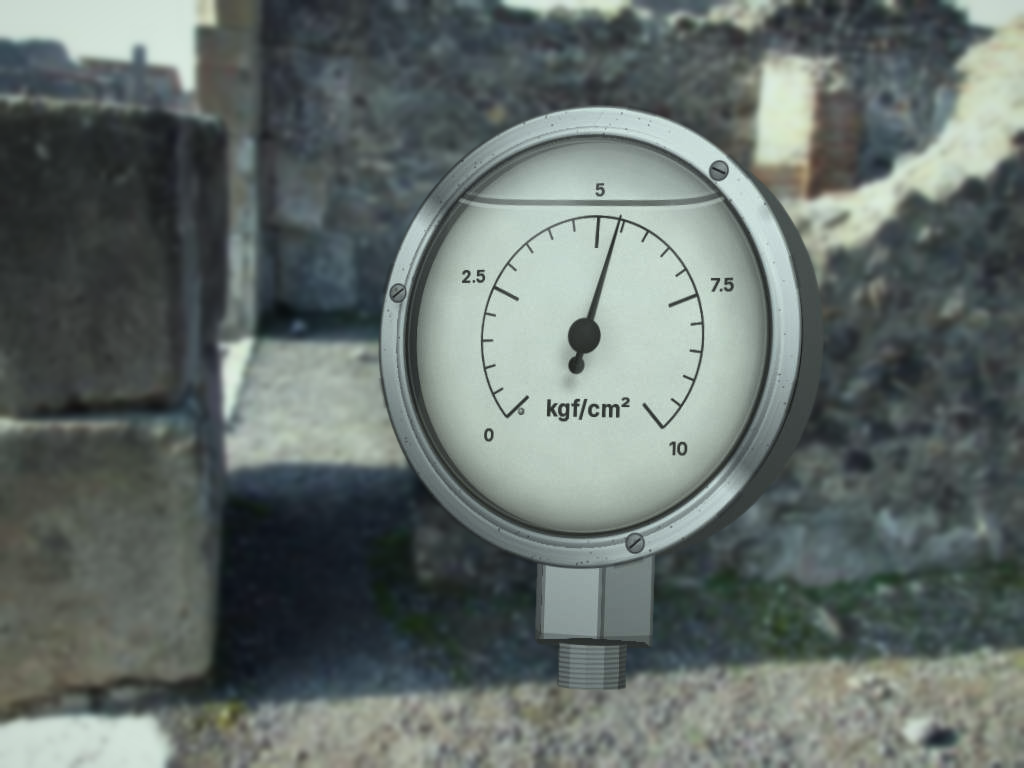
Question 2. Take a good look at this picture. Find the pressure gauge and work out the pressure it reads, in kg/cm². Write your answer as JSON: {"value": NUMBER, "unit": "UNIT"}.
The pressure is {"value": 5.5, "unit": "kg/cm²"}
